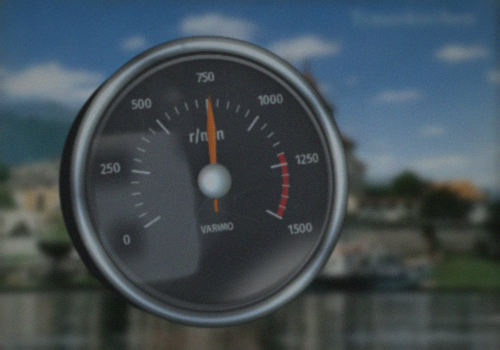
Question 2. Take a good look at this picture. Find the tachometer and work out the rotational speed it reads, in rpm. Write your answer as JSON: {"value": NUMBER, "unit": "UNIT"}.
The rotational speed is {"value": 750, "unit": "rpm"}
